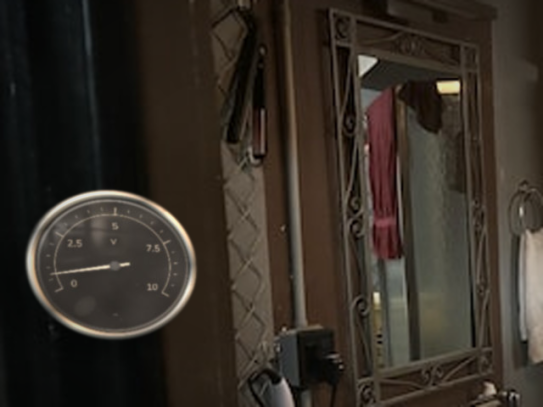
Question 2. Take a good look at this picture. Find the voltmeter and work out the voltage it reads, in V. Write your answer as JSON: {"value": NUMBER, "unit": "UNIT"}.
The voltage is {"value": 0.75, "unit": "V"}
